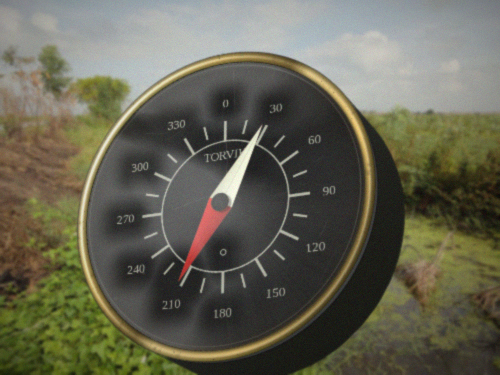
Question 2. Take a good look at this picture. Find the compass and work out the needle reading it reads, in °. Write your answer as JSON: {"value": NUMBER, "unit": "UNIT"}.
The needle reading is {"value": 210, "unit": "°"}
